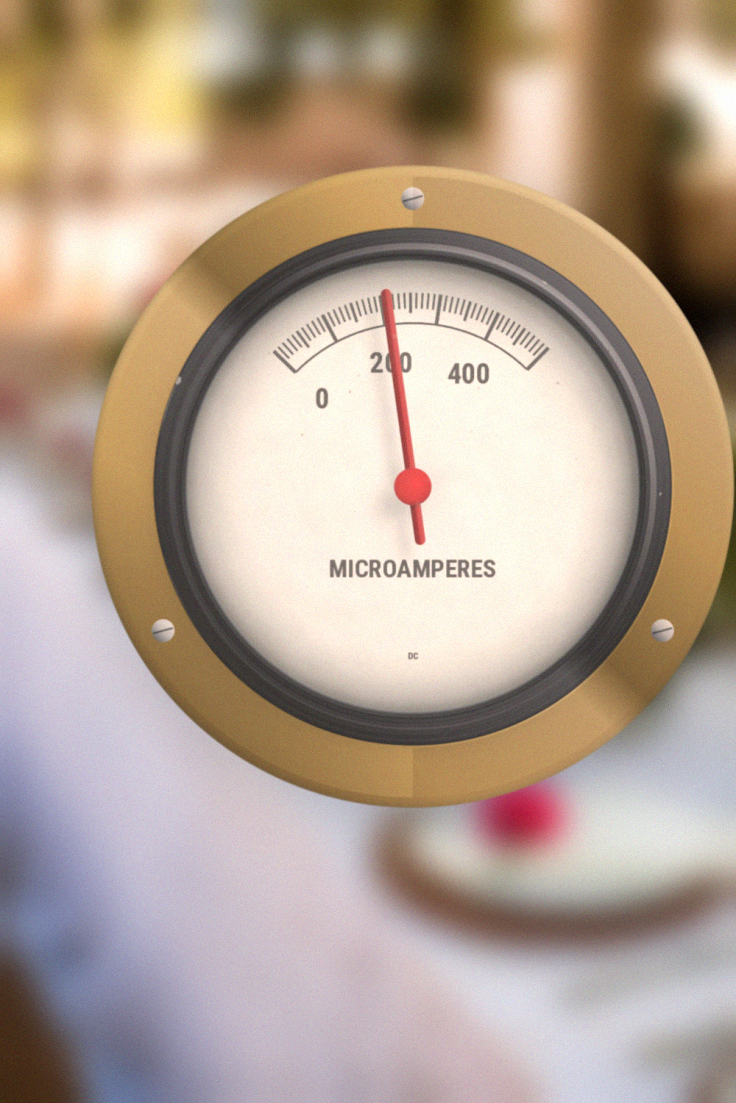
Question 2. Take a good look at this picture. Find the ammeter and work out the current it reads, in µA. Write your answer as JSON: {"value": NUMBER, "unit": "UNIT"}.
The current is {"value": 210, "unit": "µA"}
